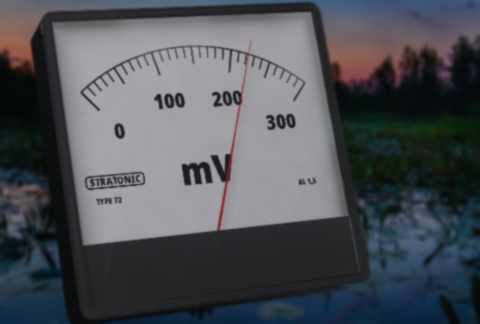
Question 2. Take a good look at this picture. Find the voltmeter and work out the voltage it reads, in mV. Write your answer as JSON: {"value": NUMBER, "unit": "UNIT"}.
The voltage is {"value": 220, "unit": "mV"}
